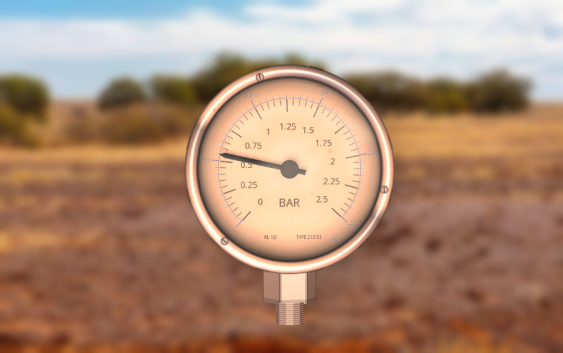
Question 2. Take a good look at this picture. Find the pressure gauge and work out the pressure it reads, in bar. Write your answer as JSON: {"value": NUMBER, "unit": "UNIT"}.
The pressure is {"value": 0.55, "unit": "bar"}
